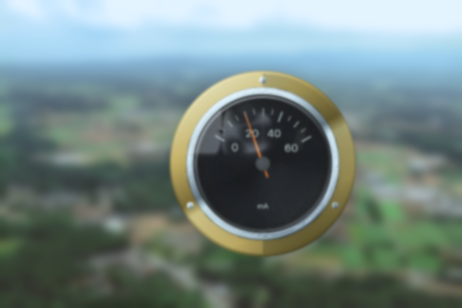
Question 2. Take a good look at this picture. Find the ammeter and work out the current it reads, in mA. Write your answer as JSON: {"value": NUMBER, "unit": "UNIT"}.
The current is {"value": 20, "unit": "mA"}
